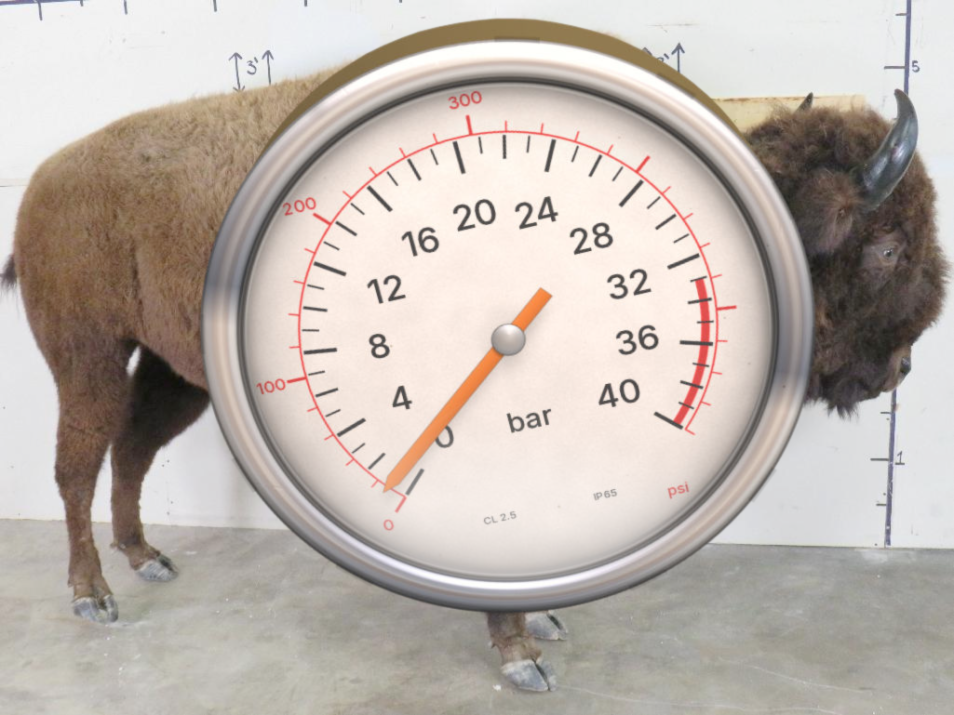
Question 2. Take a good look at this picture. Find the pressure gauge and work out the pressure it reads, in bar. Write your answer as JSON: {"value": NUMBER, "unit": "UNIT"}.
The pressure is {"value": 1, "unit": "bar"}
